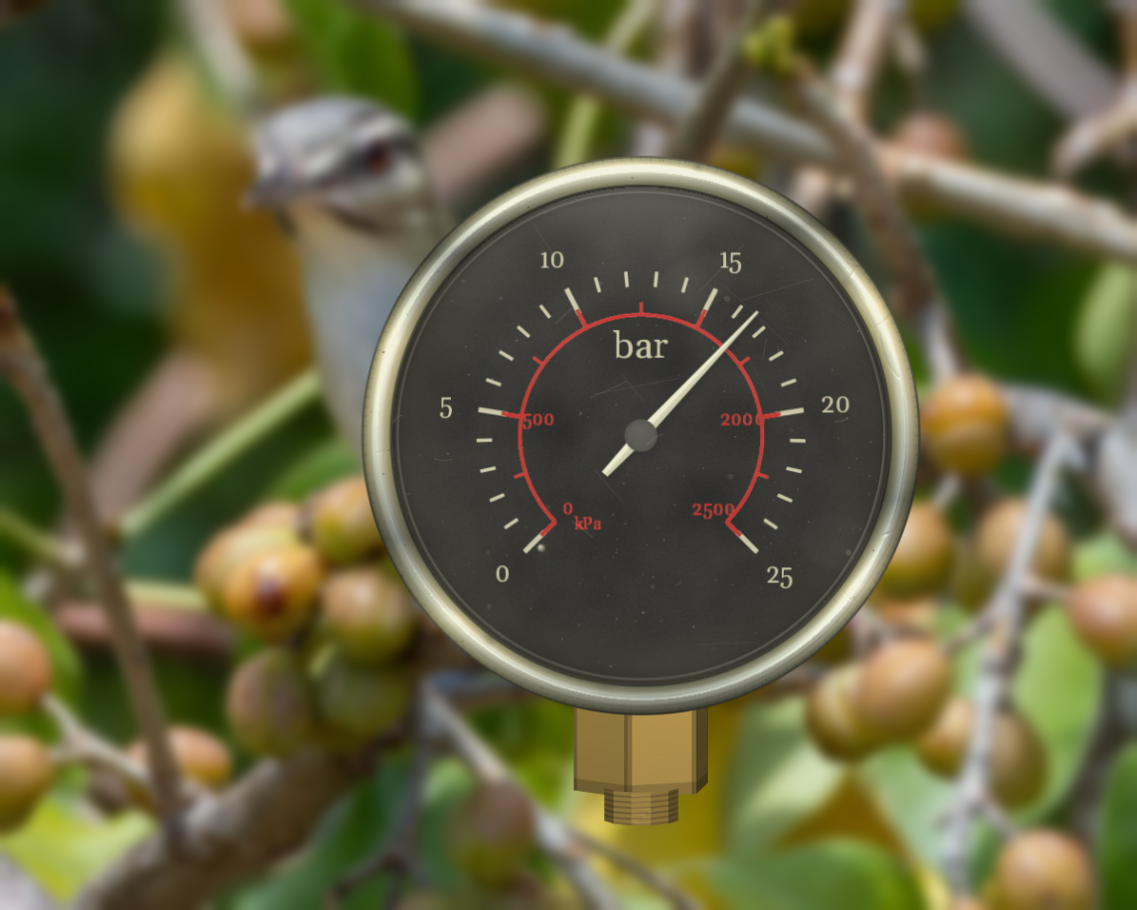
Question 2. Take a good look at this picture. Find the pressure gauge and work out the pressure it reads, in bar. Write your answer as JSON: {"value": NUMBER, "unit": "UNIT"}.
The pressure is {"value": 16.5, "unit": "bar"}
